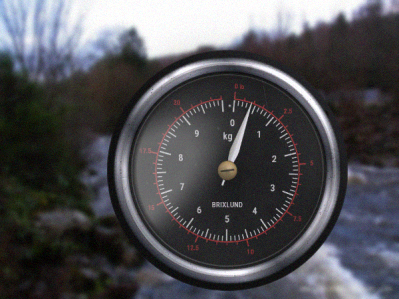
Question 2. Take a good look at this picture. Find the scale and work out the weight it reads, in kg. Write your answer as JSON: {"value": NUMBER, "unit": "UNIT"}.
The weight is {"value": 0.4, "unit": "kg"}
